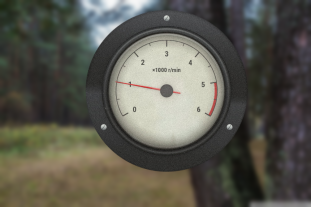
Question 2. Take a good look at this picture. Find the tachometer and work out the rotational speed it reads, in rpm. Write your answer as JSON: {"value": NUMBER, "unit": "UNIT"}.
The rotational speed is {"value": 1000, "unit": "rpm"}
